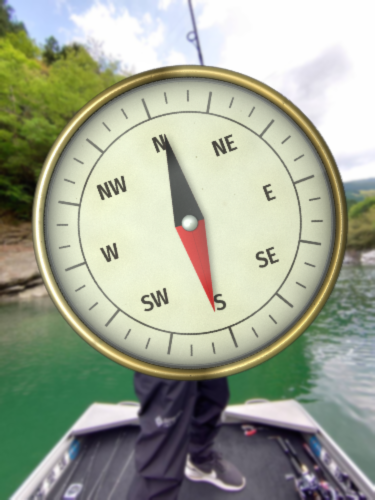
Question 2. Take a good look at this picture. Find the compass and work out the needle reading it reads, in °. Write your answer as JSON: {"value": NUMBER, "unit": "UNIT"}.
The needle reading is {"value": 185, "unit": "°"}
